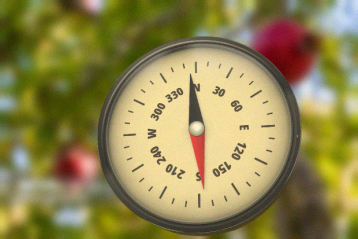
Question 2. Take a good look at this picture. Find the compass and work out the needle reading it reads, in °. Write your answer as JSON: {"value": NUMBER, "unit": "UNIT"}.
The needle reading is {"value": 175, "unit": "°"}
